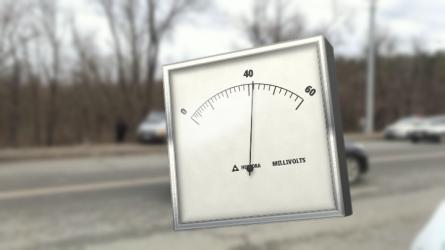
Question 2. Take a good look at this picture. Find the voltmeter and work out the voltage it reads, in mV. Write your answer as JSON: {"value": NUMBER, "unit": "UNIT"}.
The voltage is {"value": 42, "unit": "mV"}
